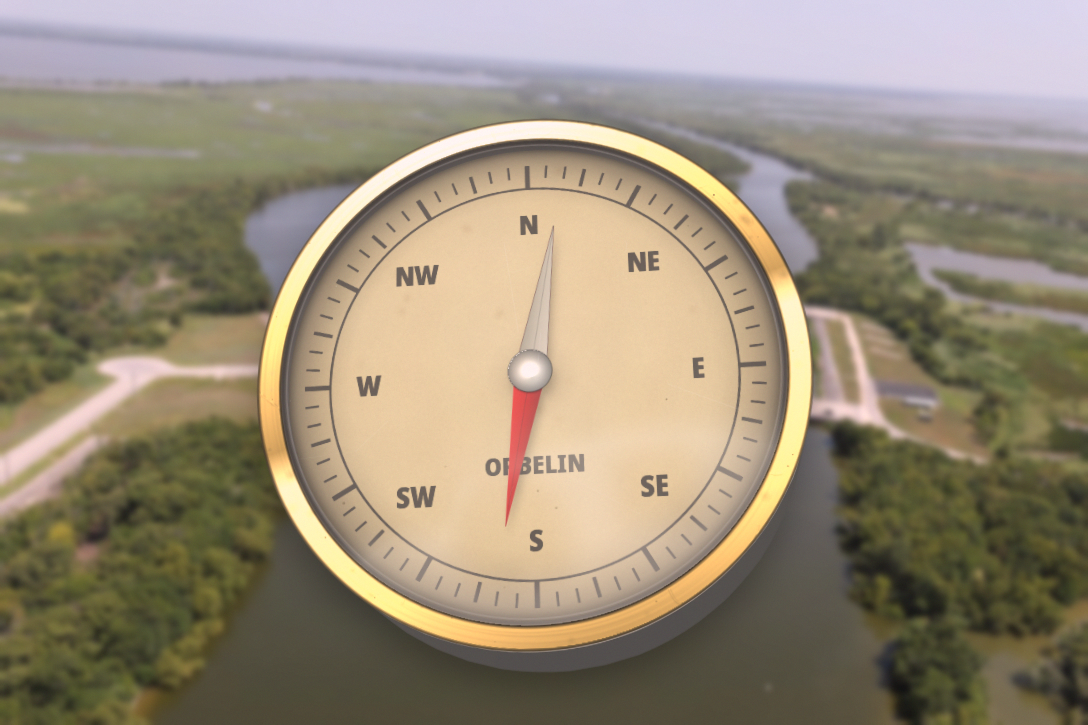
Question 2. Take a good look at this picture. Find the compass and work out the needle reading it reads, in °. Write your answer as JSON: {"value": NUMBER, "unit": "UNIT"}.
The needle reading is {"value": 190, "unit": "°"}
